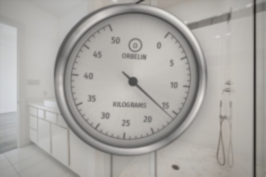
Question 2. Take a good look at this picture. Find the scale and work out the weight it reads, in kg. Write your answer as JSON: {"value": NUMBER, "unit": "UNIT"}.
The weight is {"value": 16, "unit": "kg"}
